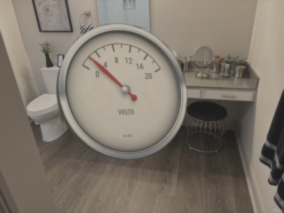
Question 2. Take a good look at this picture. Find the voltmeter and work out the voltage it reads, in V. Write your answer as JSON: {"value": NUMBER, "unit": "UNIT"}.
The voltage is {"value": 2, "unit": "V"}
